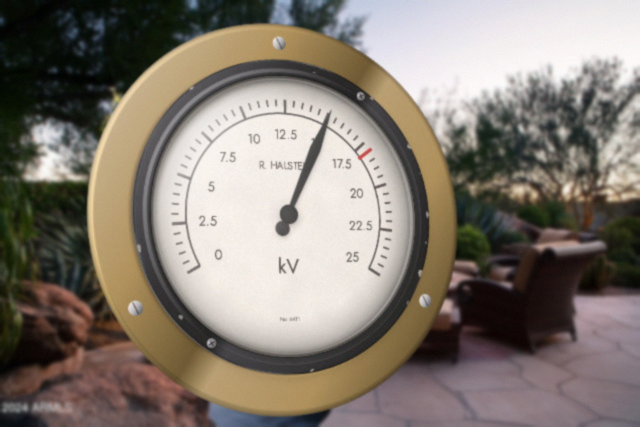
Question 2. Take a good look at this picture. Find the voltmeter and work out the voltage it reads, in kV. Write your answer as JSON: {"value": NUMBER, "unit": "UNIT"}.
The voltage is {"value": 15, "unit": "kV"}
